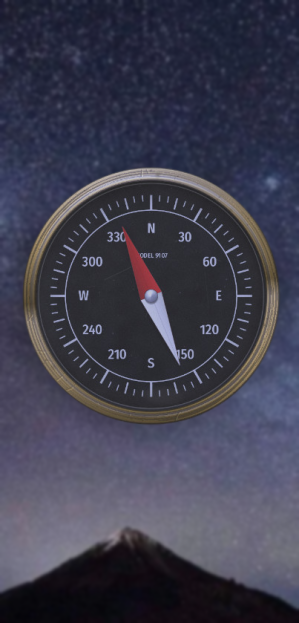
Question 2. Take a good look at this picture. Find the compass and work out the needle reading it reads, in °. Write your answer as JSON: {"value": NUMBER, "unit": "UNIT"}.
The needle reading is {"value": 337.5, "unit": "°"}
